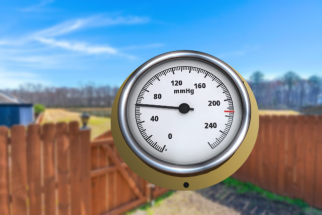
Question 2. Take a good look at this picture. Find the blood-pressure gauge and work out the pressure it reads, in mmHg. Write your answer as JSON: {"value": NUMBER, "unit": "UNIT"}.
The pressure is {"value": 60, "unit": "mmHg"}
